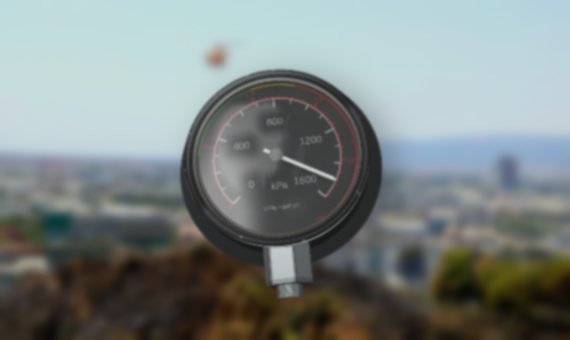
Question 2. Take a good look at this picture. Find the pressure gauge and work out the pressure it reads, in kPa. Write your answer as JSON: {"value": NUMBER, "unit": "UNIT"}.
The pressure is {"value": 1500, "unit": "kPa"}
